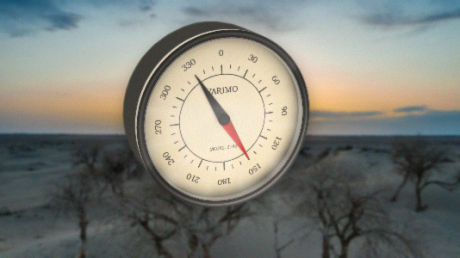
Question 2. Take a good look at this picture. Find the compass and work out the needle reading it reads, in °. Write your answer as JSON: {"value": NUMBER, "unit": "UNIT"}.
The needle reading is {"value": 150, "unit": "°"}
